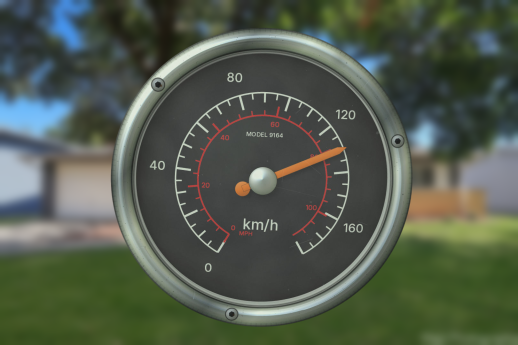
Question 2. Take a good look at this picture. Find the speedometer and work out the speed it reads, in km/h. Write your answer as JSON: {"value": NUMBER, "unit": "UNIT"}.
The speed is {"value": 130, "unit": "km/h"}
